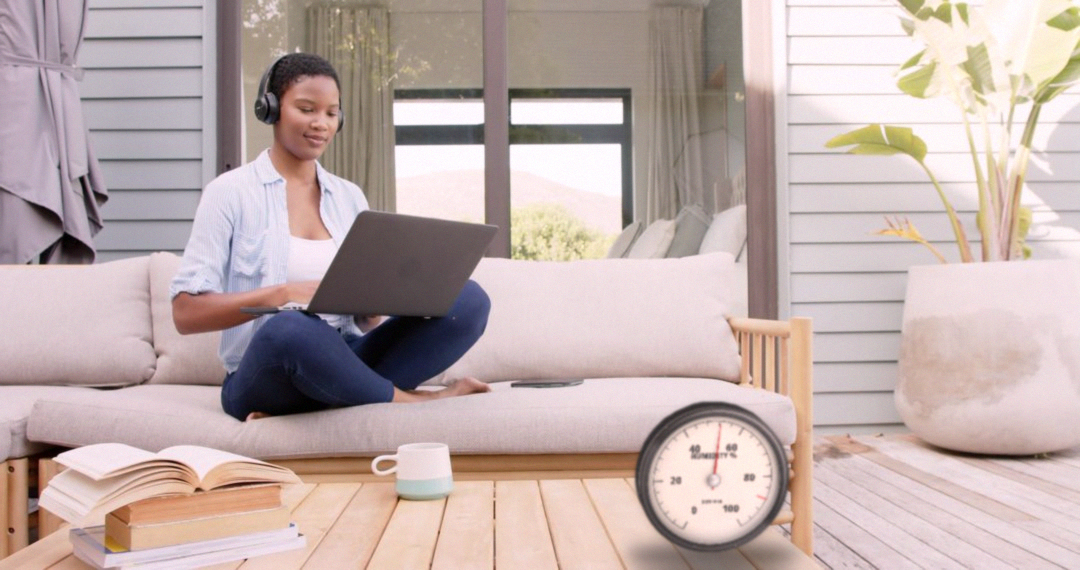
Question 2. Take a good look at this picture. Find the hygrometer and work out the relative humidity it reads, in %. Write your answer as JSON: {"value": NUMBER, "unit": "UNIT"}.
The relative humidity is {"value": 52, "unit": "%"}
